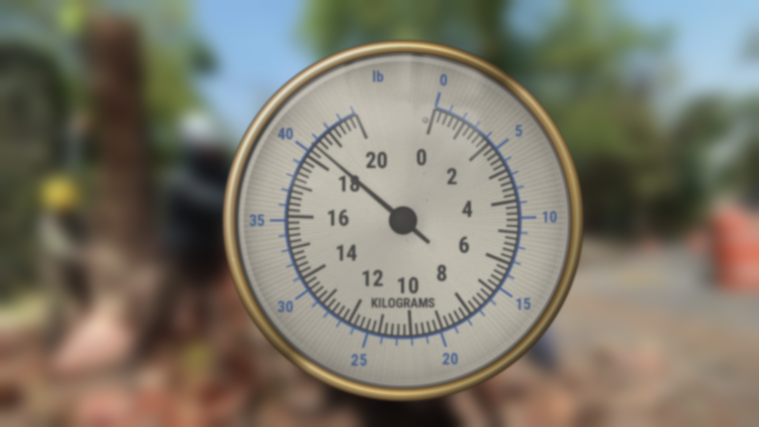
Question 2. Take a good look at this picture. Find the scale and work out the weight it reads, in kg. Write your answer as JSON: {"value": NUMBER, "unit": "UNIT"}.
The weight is {"value": 18.4, "unit": "kg"}
